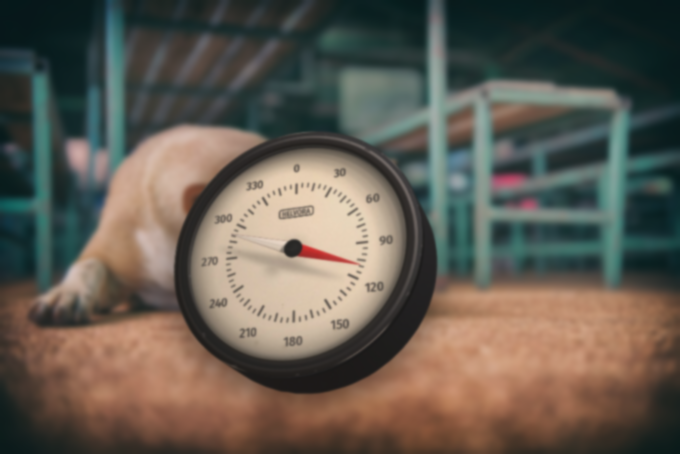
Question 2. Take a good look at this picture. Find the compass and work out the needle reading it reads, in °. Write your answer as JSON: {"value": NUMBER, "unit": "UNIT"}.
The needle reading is {"value": 110, "unit": "°"}
